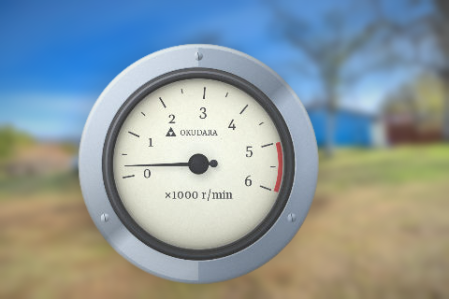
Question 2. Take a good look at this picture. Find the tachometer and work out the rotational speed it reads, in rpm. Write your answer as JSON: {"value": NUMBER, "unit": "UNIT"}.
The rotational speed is {"value": 250, "unit": "rpm"}
